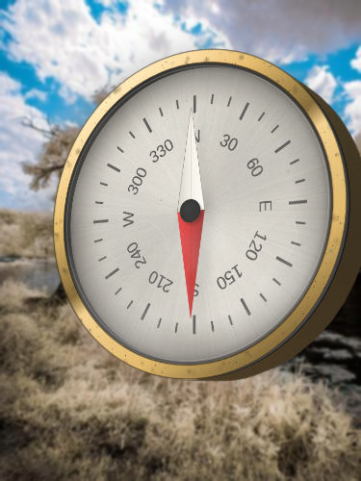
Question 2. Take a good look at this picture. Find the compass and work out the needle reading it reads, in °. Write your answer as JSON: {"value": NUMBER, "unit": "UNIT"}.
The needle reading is {"value": 180, "unit": "°"}
